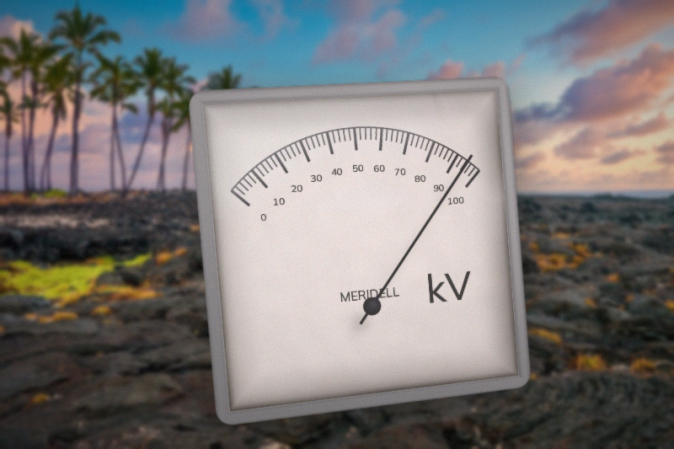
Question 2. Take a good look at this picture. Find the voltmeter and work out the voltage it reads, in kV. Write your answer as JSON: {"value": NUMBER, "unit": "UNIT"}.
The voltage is {"value": 94, "unit": "kV"}
